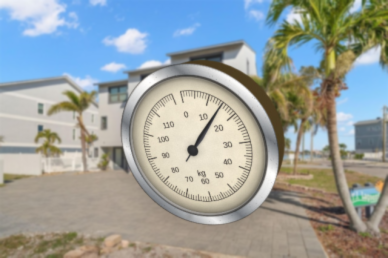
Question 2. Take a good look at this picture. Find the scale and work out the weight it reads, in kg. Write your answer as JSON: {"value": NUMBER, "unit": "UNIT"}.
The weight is {"value": 15, "unit": "kg"}
